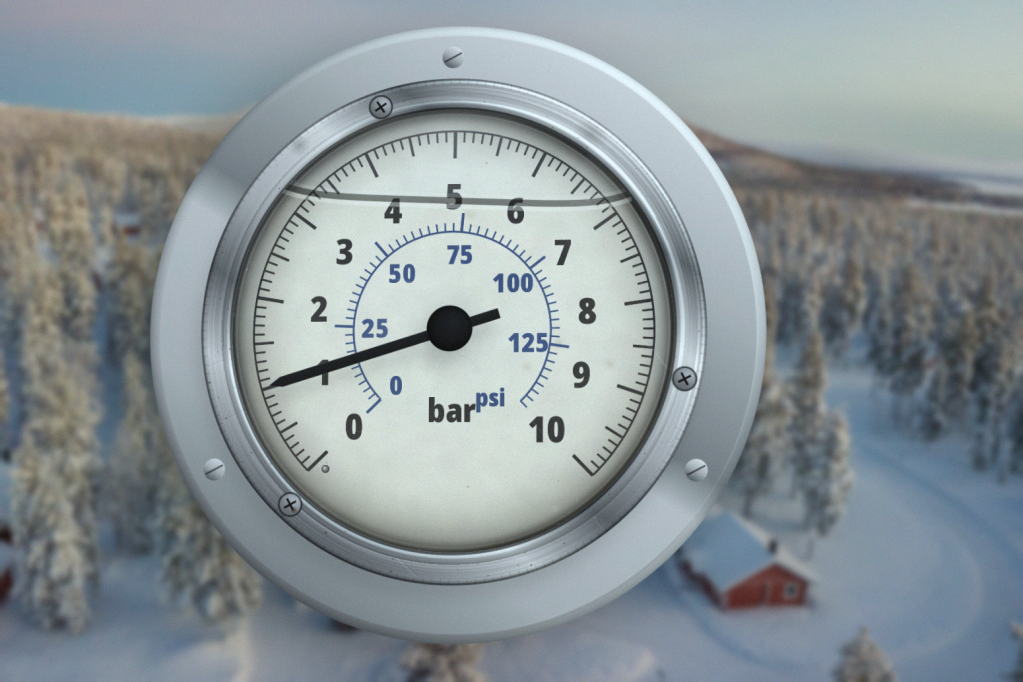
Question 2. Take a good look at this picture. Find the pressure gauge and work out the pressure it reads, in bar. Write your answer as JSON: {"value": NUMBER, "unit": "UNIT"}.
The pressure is {"value": 1, "unit": "bar"}
